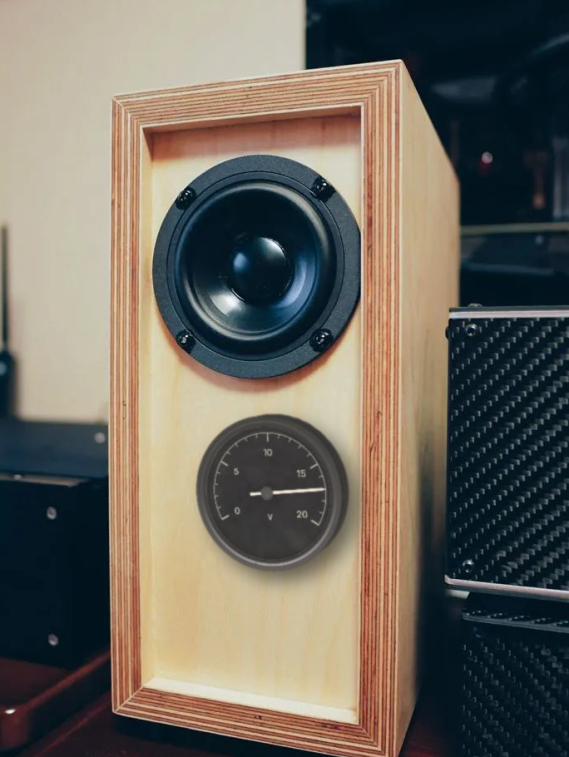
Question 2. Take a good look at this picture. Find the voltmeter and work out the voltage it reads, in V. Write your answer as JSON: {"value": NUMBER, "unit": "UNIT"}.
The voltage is {"value": 17, "unit": "V"}
